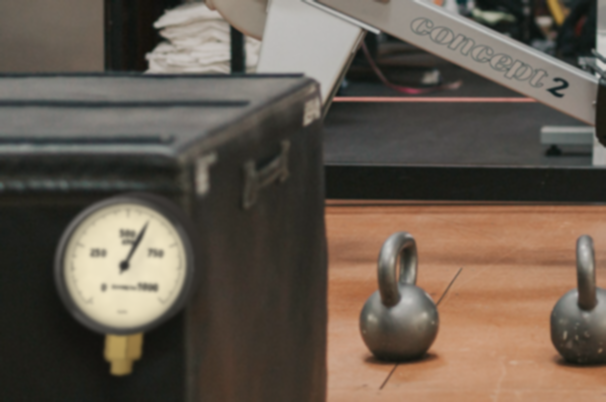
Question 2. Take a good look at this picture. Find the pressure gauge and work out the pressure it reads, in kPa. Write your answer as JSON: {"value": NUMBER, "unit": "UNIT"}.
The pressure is {"value": 600, "unit": "kPa"}
